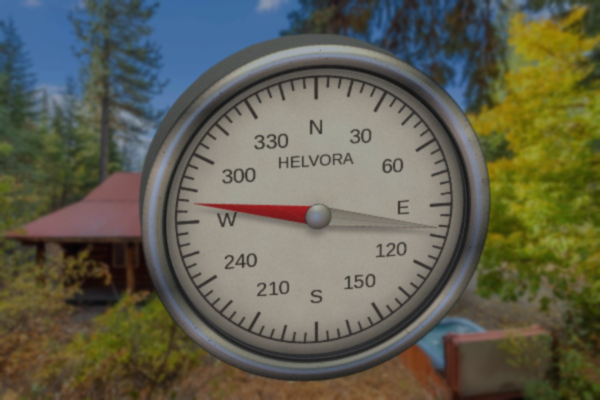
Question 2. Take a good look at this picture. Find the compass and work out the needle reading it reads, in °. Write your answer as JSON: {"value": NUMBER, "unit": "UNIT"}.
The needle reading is {"value": 280, "unit": "°"}
